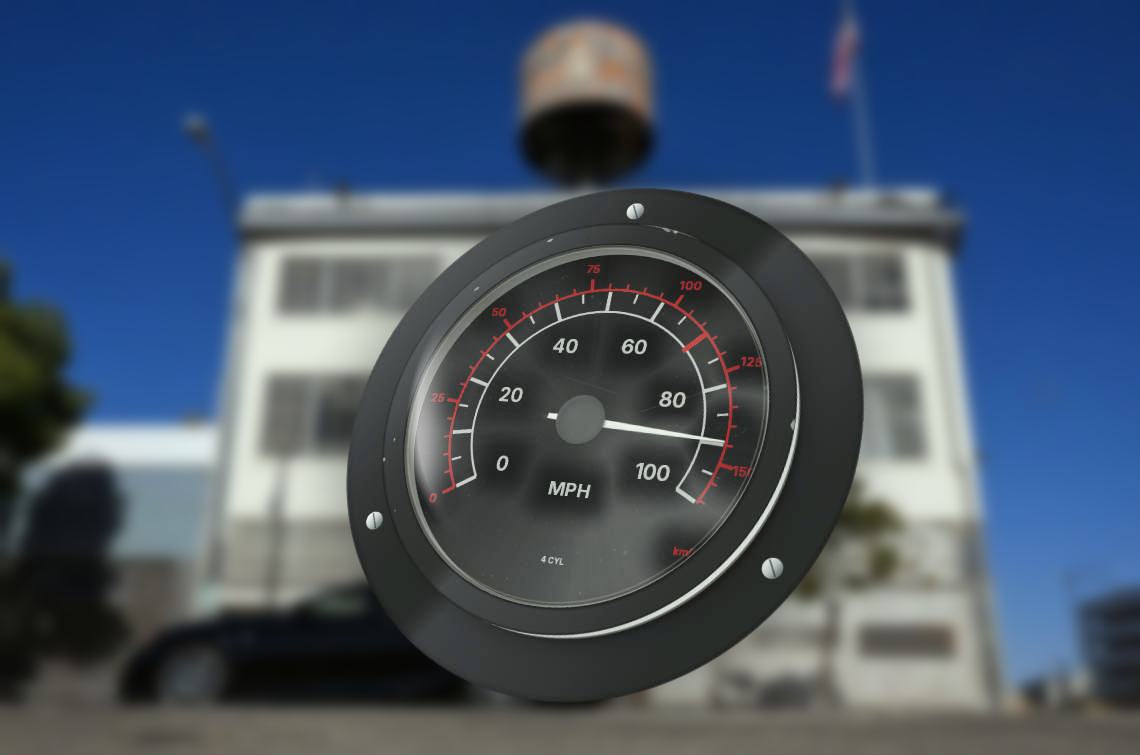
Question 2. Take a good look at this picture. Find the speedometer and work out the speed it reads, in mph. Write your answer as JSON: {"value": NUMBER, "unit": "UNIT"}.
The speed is {"value": 90, "unit": "mph"}
